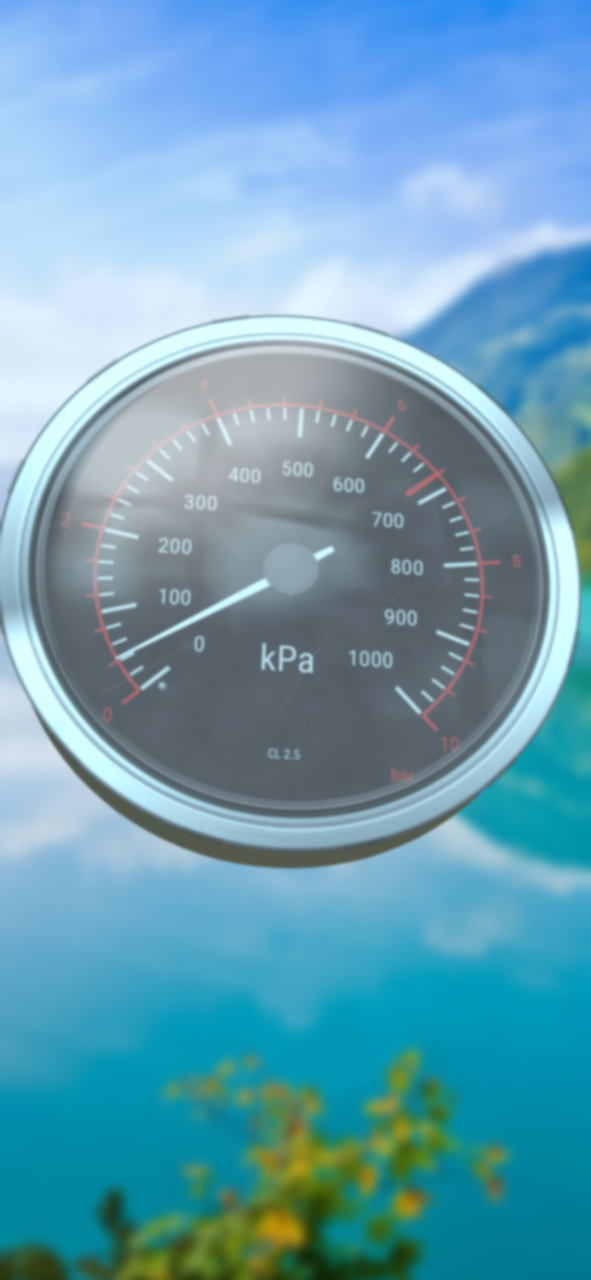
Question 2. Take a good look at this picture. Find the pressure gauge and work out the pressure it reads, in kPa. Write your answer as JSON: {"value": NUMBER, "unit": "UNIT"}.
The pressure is {"value": 40, "unit": "kPa"}
